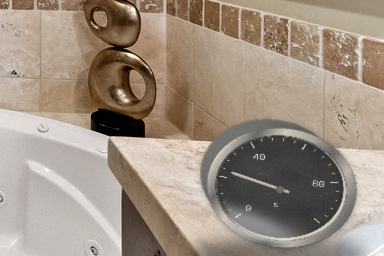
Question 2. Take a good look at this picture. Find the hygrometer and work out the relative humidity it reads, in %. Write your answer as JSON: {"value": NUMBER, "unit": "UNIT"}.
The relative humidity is {"value": 24, "unit": "%"}
